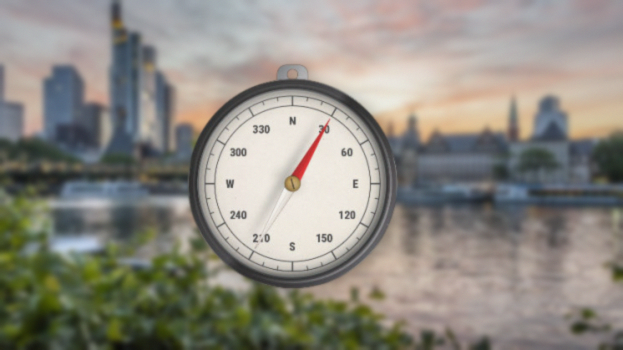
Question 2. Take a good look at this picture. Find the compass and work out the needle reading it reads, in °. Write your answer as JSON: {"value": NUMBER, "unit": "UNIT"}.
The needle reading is {"value": 30, "unit": "°"}
